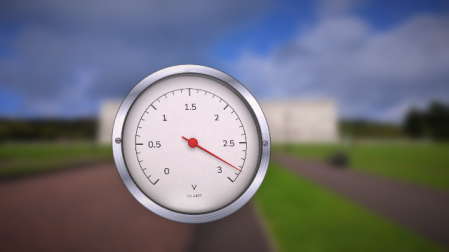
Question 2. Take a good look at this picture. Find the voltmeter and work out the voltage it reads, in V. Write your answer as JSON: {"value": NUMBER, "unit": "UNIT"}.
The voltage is {"value": 2.85, "unit": "V"}
